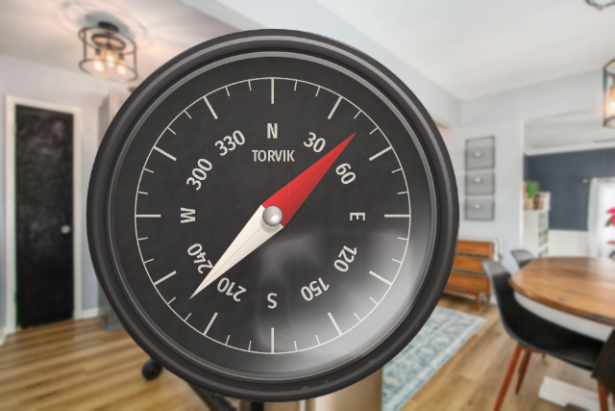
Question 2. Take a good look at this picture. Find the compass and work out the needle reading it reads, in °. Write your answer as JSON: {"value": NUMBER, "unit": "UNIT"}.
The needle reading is {"value": 45, "unit": "°"}
